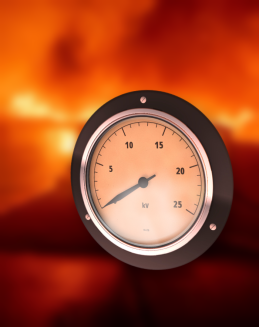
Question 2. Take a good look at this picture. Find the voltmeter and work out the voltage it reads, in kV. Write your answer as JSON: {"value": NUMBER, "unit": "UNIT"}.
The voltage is {"value": 0, "unit": "kV"}
